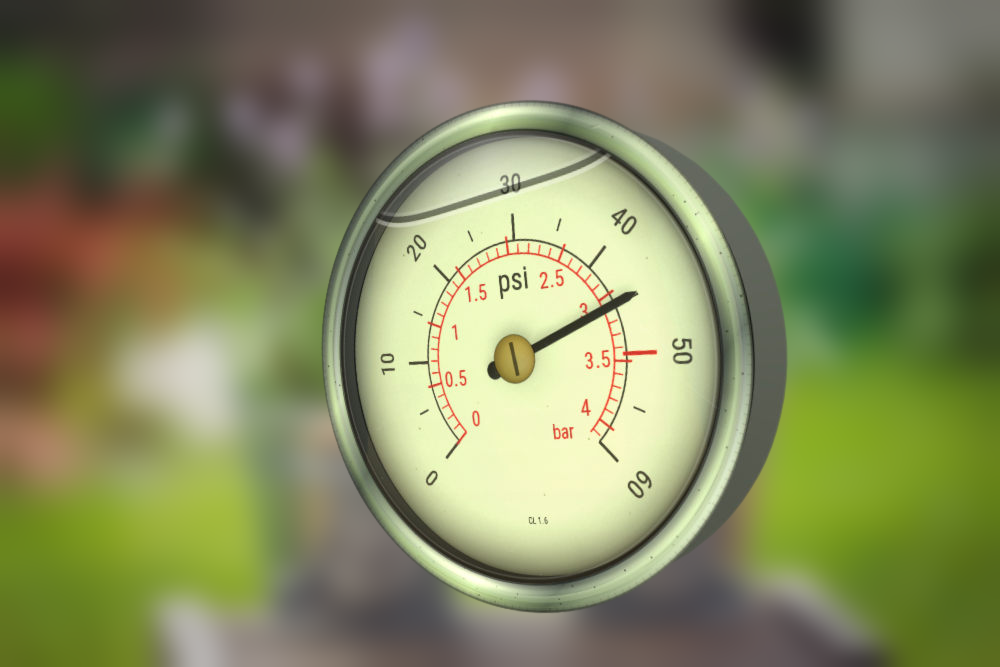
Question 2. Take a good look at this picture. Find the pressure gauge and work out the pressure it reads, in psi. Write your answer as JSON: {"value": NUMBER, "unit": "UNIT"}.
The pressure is {"value": 45, "unit": "psi"}
